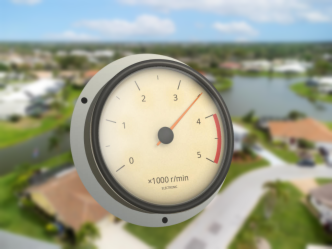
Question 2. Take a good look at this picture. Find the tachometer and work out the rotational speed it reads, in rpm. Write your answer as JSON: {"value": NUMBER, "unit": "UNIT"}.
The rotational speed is {"value": 3500, "unit": "rpm"}
